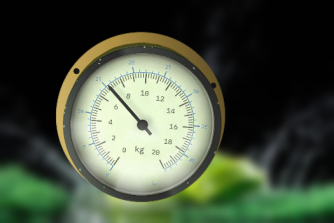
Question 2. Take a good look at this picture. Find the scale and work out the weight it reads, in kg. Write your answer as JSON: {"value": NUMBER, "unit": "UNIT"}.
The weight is {"value": 7, "unit": "kg"}
